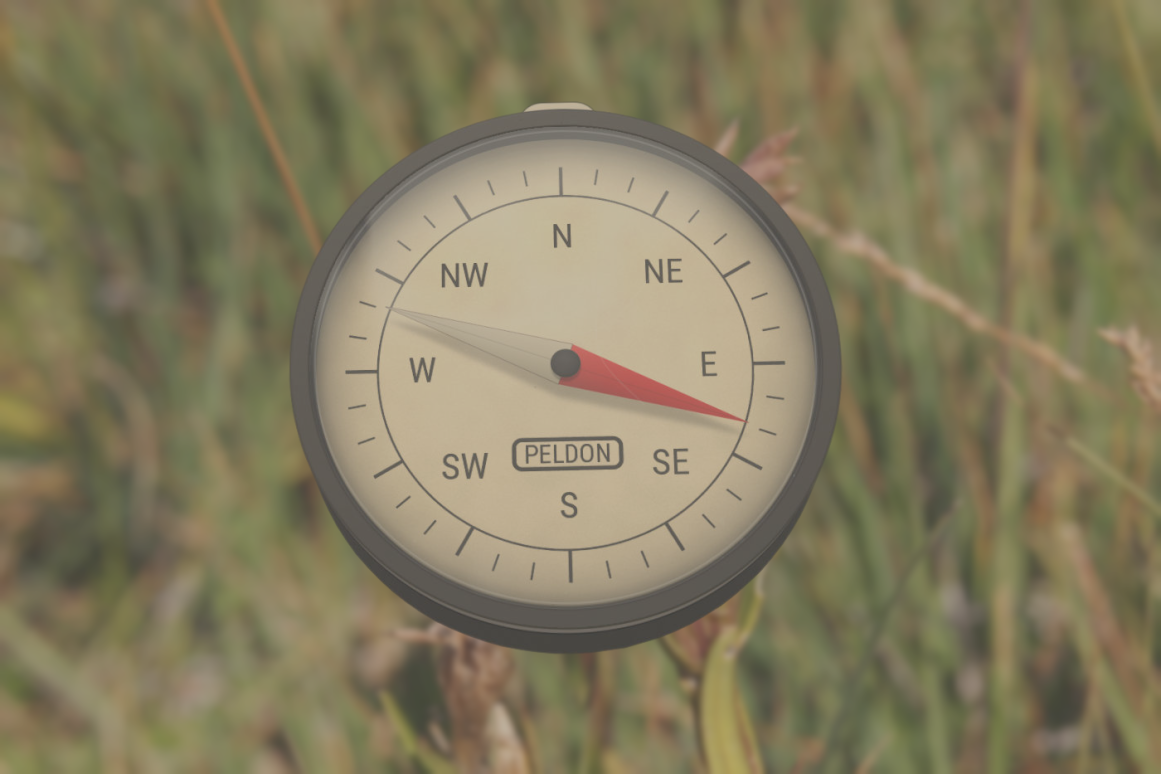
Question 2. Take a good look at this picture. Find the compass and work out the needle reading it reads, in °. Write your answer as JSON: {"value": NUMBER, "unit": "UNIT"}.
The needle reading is {"value": 110, "unit": "°"}
